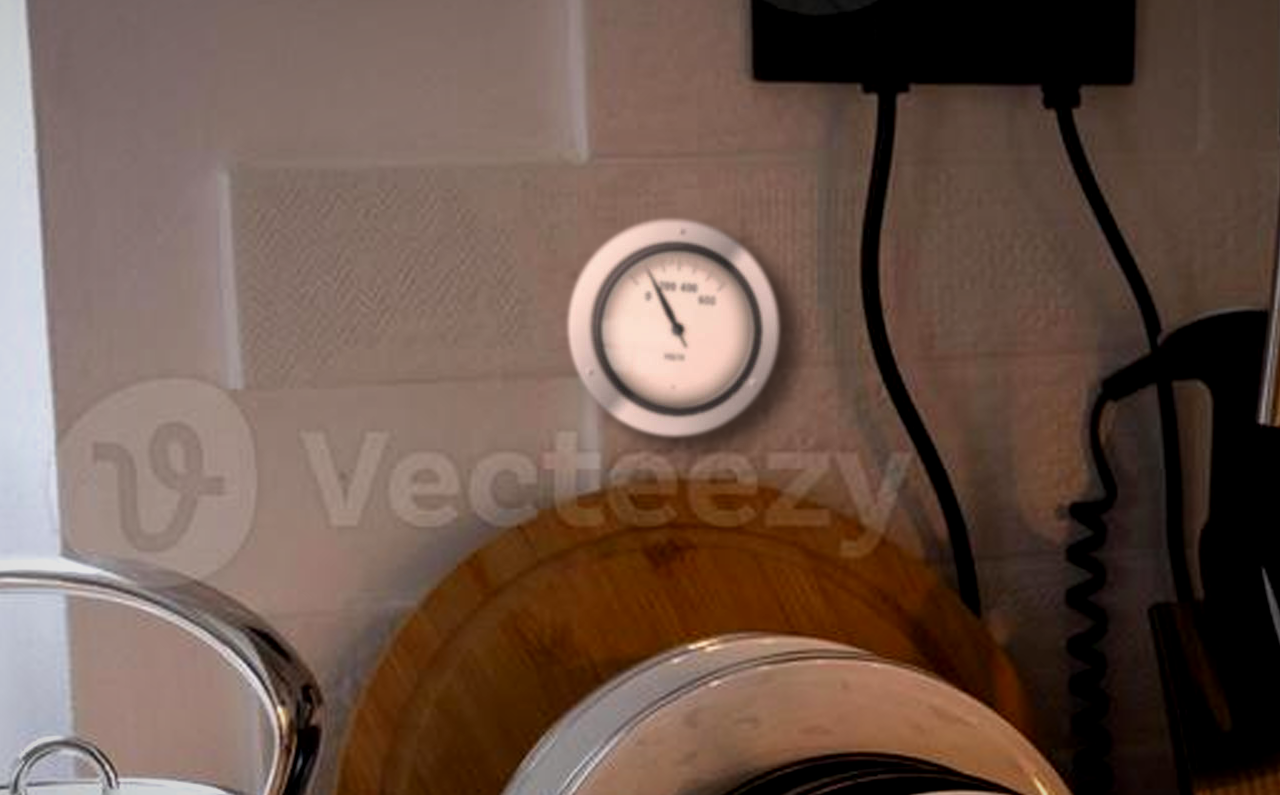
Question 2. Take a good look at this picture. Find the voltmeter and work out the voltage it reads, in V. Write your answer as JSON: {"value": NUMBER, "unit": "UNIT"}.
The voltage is {"value": 100, "unit": "V"}
